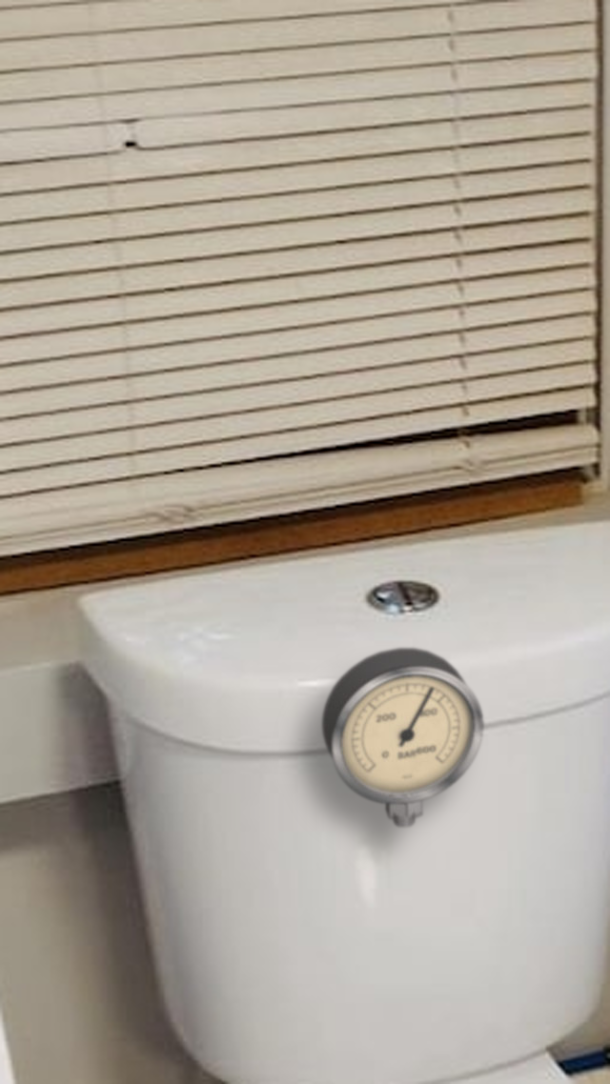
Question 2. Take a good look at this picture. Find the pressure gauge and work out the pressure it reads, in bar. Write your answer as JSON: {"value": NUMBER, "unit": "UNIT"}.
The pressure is {"value": 360, "unit": "bar"}
